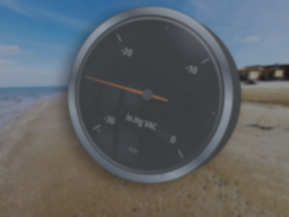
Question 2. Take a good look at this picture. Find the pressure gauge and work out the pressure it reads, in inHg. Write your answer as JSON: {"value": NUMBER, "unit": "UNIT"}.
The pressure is {"value": -25, "unit": "inHg"}
